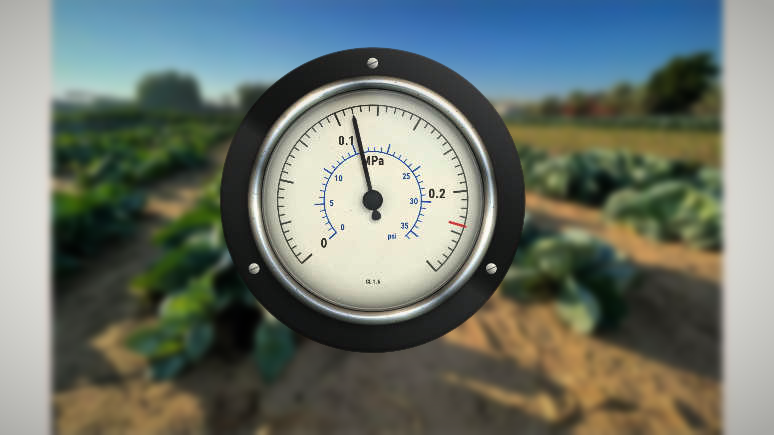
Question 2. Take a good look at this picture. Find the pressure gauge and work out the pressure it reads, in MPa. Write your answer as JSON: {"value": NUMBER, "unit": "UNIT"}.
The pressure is {"value": 0.11, "unit": "MPa"}
